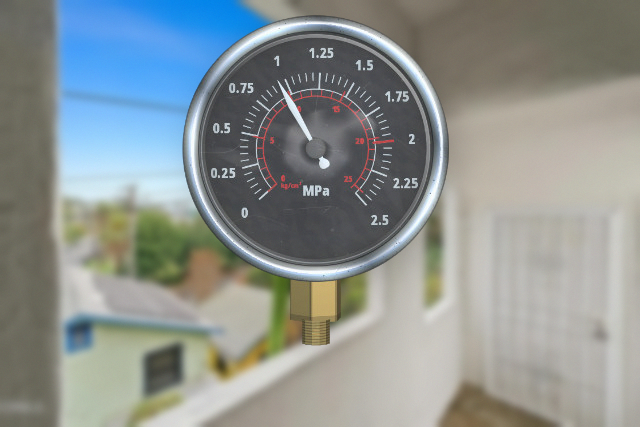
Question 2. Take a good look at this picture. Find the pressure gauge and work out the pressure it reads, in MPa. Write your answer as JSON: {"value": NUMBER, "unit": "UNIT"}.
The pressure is {"value": 0.95, "unit": "MPa"}
